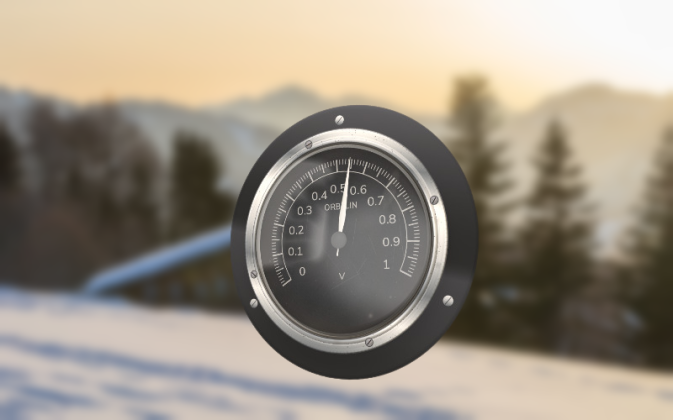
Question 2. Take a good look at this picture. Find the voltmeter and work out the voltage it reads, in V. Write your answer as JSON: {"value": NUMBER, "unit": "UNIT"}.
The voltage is {"value": 0.55, "unit": "V"}
